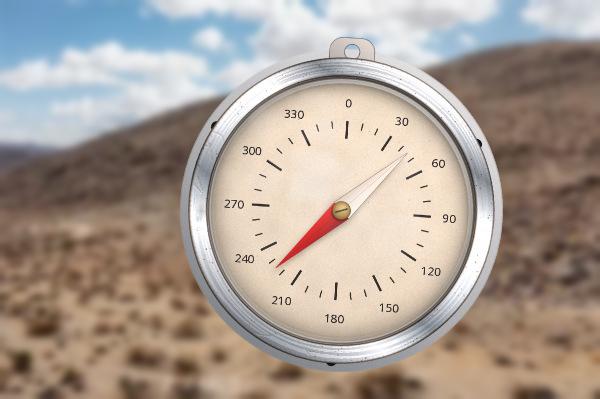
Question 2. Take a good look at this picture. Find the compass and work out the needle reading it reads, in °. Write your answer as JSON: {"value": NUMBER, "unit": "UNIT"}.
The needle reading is {"value": 225, "unit": "°"}
